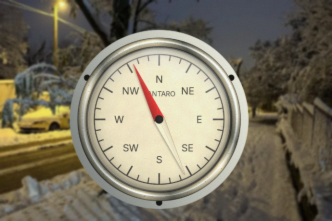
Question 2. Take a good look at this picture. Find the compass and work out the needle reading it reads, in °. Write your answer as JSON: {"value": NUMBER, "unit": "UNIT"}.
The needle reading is {"value": 335, "unit": "°"}
